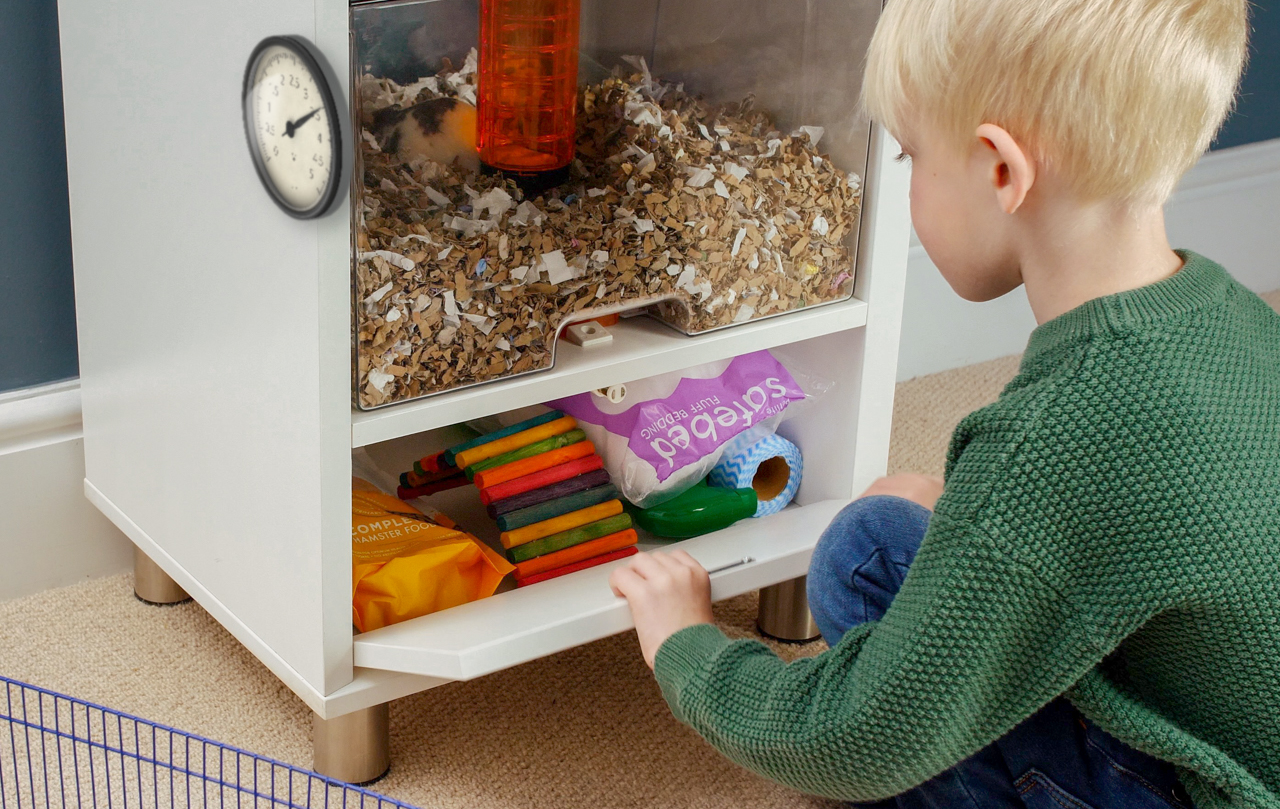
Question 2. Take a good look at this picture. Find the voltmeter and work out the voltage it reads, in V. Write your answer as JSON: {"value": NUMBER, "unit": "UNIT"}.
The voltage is {"value": 3.5, "unit": "V"}
